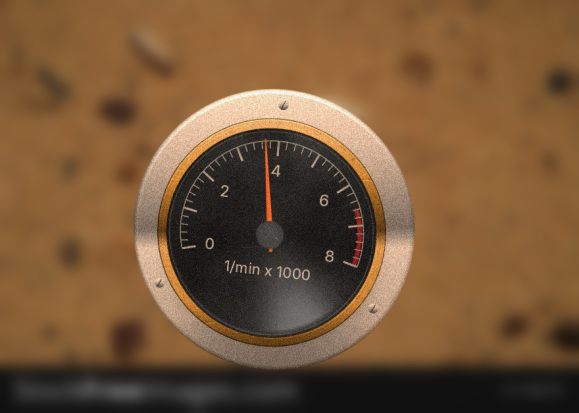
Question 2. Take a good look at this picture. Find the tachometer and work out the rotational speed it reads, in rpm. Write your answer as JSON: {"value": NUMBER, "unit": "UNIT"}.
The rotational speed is {"value": 3700, "unit": "rpm"}
